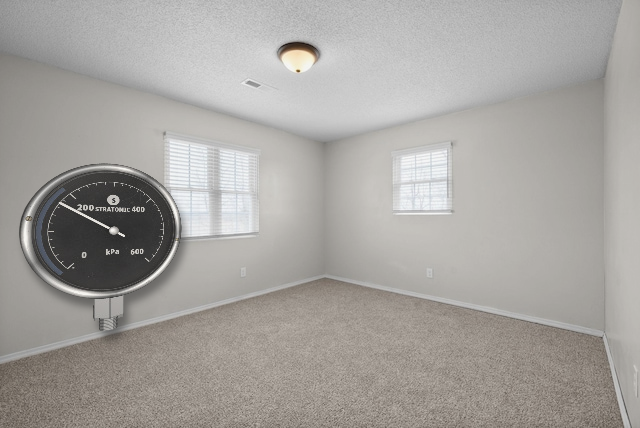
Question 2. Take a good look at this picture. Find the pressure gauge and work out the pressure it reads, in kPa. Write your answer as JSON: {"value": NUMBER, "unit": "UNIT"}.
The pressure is {"value": 170, "unit": "kPa"}
